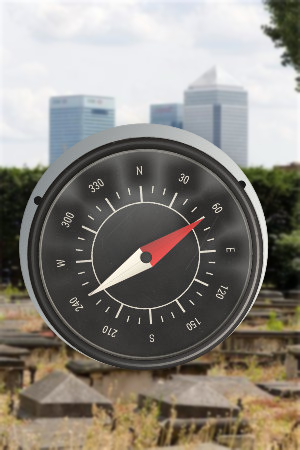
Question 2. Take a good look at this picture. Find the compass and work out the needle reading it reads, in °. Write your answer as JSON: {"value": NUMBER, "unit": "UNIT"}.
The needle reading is {"value": 60, "unit": "°"}
